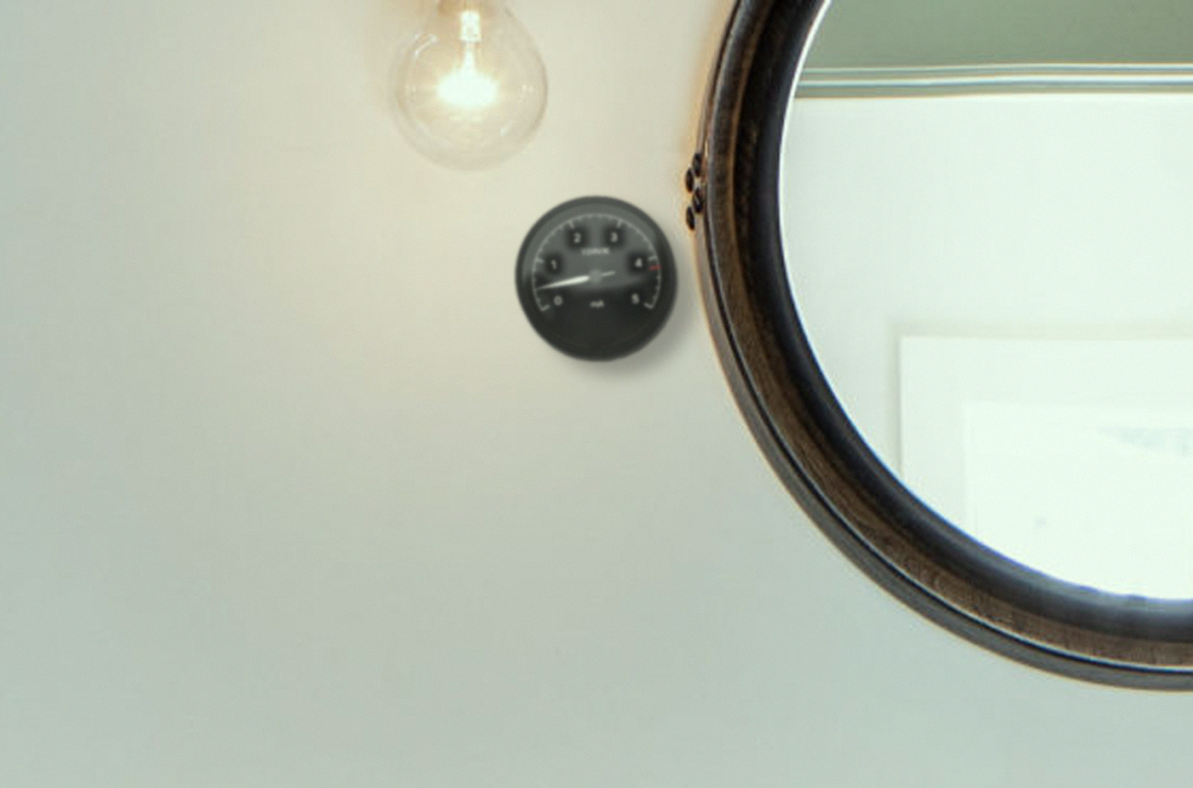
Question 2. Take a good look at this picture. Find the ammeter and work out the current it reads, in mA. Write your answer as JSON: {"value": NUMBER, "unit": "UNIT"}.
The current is {"value": 0.4, "unit": "mA"}
